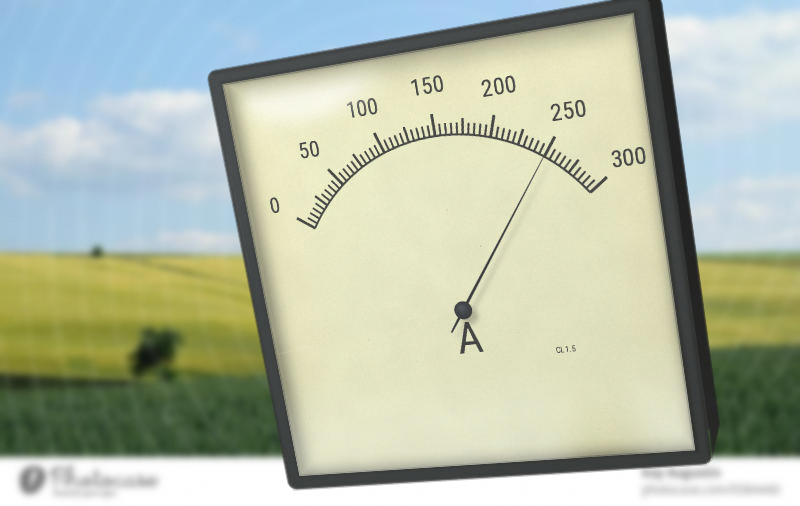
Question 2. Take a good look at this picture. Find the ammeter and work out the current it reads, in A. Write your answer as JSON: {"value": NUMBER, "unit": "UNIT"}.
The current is {"value": 250, "unit": "A"}
